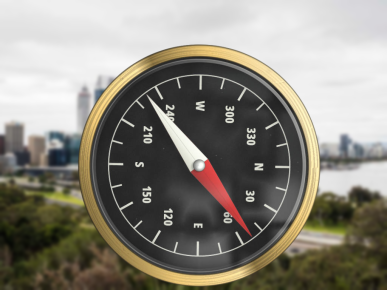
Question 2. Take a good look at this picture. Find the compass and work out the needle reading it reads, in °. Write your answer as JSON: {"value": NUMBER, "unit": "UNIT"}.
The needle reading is {"value": 52.5, "unit": "°"}
